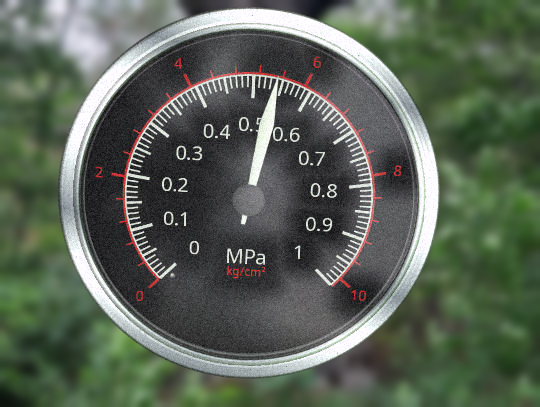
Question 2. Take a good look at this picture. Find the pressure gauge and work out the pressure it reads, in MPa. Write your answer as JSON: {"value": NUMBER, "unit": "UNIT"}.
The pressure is {"value": 0.54, "unit": "MPa"}
